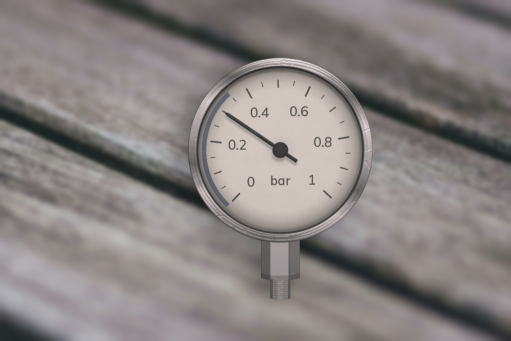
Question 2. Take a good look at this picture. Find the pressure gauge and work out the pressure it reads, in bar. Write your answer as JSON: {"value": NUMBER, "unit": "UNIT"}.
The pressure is {"value": 0.3, "unit": "bar"}
